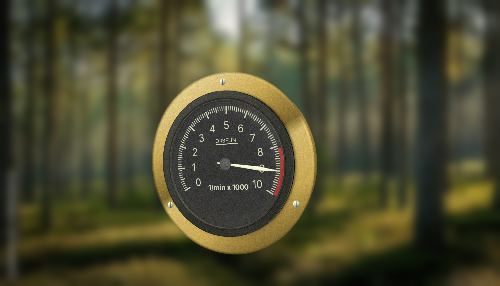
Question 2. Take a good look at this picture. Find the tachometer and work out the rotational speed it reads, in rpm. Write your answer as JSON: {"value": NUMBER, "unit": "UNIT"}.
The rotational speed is {"value": 9000, "unit": "rpm"}
